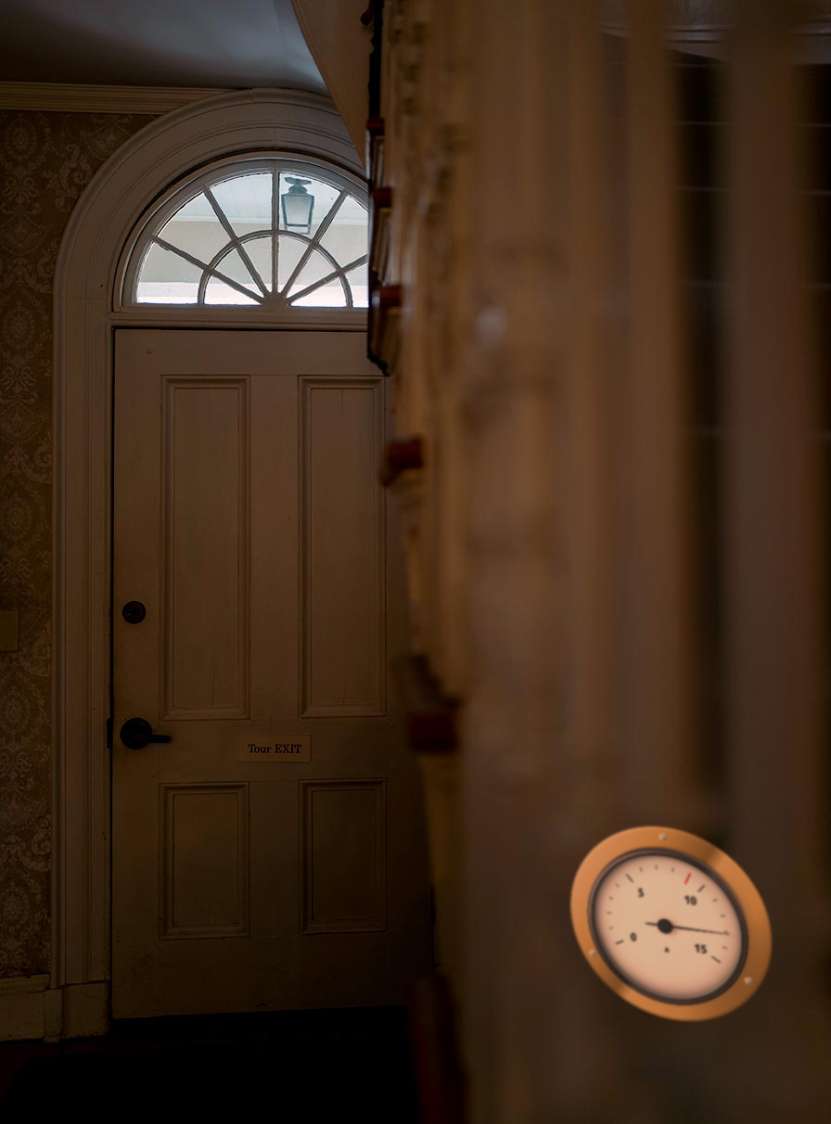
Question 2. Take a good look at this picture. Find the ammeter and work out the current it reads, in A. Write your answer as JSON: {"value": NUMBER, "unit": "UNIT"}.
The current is {"value": 13, "unit": "A"}
